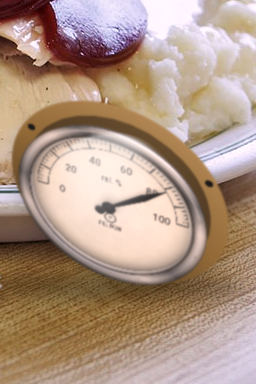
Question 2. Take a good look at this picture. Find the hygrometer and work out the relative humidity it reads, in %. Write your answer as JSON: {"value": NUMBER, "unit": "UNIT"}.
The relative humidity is {"value": 80, "unit": "%"}
